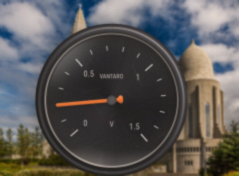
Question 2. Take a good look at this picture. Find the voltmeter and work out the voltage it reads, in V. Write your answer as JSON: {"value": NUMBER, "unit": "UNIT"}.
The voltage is {"value": 0.2, "unit": "V"}
